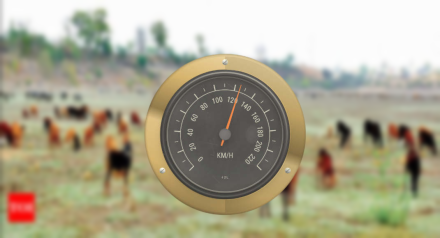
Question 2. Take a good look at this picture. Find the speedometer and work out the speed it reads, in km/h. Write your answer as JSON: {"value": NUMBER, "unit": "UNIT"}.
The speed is {"value": 125, "unit": "km/h"}
